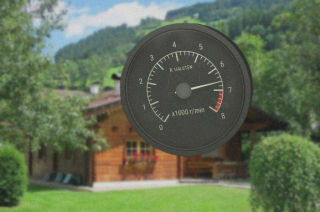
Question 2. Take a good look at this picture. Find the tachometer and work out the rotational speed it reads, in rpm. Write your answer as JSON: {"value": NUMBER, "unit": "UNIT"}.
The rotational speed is {"value": 6600, "unit": "rpm"}
